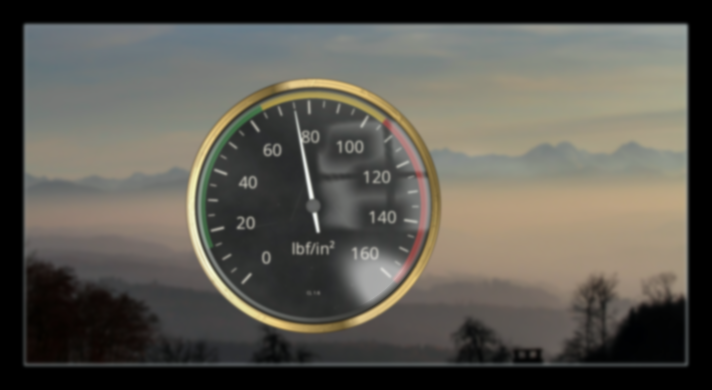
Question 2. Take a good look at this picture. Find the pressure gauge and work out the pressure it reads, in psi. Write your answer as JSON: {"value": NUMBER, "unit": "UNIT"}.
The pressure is {"value": 75, "unit": "psi"}
